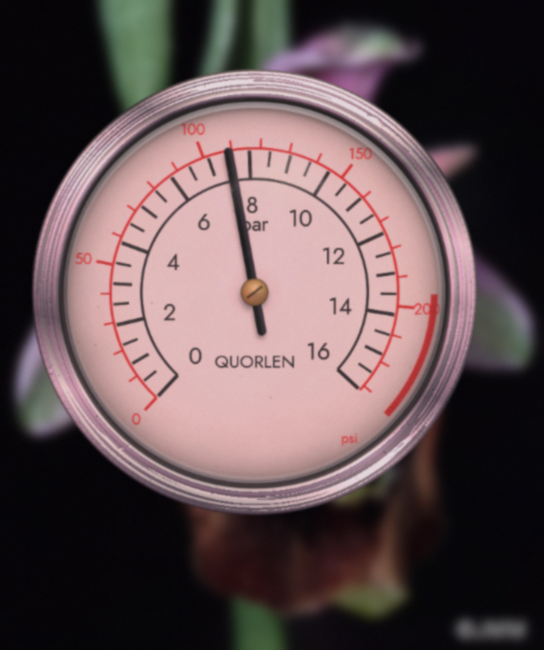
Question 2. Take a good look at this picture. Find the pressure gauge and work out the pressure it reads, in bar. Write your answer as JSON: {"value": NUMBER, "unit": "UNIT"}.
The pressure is {"value": 7.5, "unit": "bar"}
